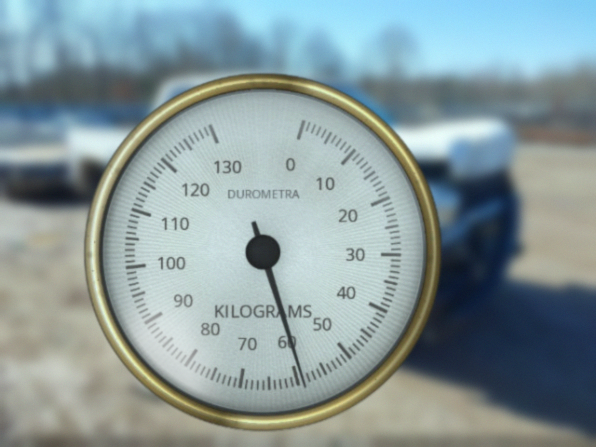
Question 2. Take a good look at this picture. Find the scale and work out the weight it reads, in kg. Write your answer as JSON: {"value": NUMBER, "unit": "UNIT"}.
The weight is {"value": 59, "unit": "kg"}
